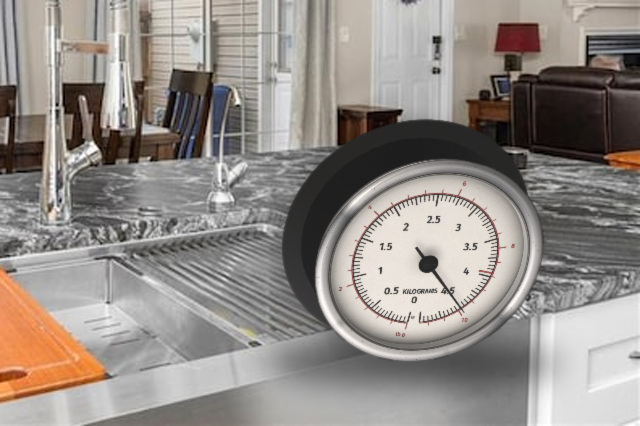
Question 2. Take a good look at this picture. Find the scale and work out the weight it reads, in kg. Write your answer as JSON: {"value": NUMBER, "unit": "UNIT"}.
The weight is {"value": 4.5, "unit": "kg"}
